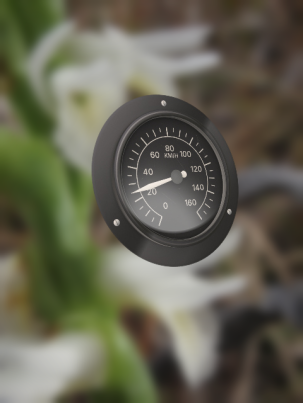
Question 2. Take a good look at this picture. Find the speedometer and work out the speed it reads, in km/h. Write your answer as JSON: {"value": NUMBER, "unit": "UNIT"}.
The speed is {"value": 25, "unit": "km/h"}
